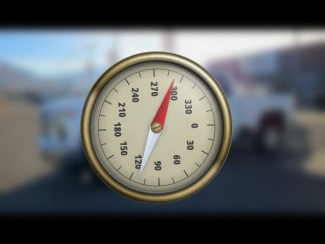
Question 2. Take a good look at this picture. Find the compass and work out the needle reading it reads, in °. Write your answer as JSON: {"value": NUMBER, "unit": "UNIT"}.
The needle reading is {"value": 292.5, "unit": "°"}
